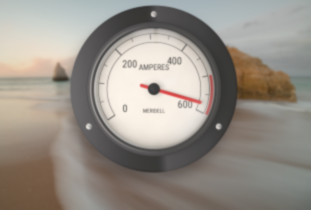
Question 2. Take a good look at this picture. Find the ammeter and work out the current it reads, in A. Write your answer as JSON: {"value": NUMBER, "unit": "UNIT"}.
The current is {"value": 575, "unit": "A"}
